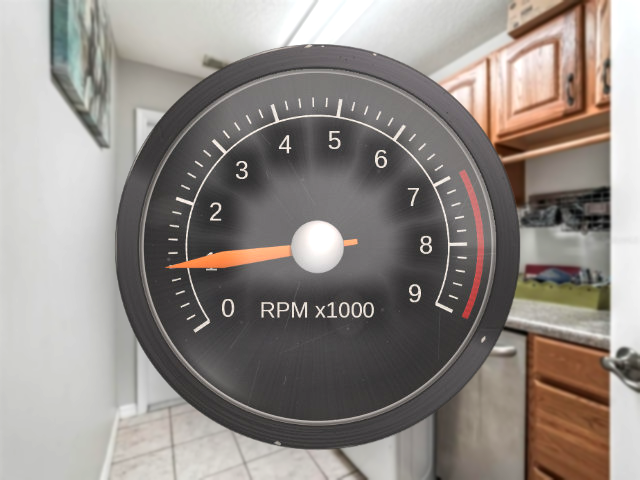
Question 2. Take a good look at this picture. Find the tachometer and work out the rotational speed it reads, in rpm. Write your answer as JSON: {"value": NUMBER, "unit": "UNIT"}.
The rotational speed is {"value": 1000, "unit": "rpm"}
